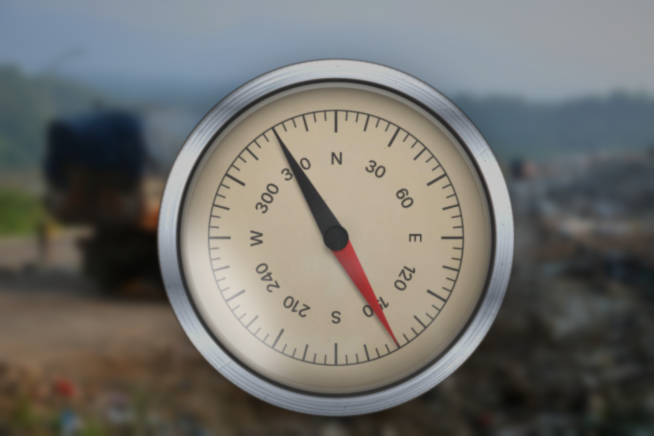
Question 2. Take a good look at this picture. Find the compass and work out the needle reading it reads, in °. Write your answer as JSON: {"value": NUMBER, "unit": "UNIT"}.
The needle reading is {"value": 150, "unit": "°"}
